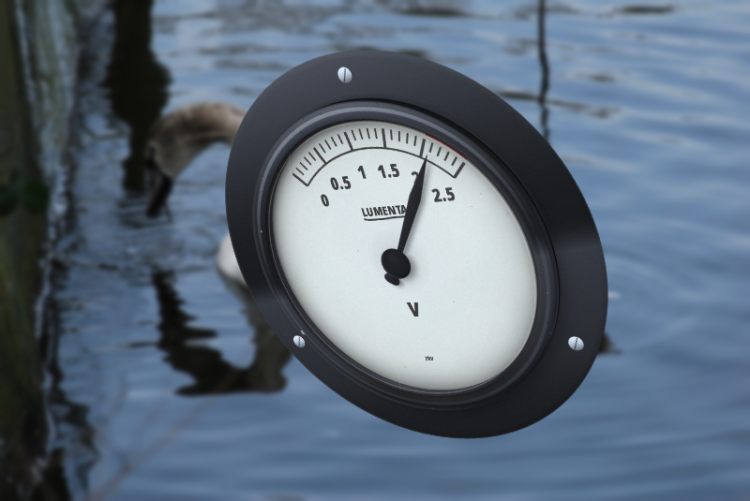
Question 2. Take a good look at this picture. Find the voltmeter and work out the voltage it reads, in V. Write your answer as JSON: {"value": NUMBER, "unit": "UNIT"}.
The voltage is {"value": 2.1, "unit": "V"}
